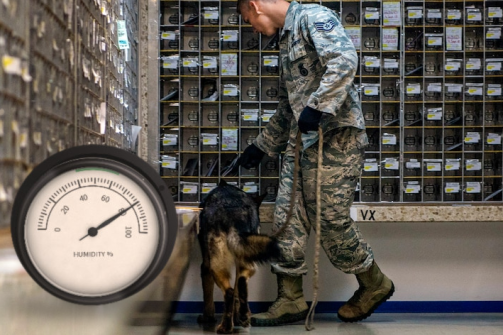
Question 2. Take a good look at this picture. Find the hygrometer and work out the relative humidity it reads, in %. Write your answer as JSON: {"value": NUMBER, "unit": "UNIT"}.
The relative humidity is {"value": 80, "unit": "%"}
